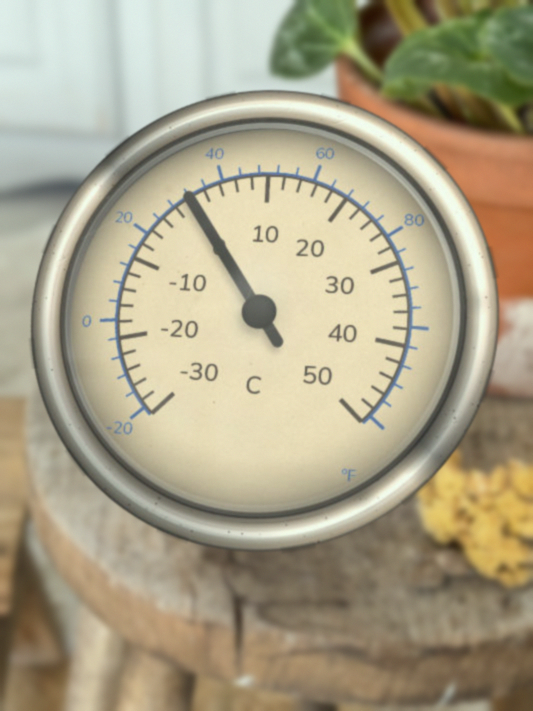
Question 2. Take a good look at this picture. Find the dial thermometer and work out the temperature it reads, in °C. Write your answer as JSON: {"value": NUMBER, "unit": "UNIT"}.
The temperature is {"value": 0, "unit": "°C"}
